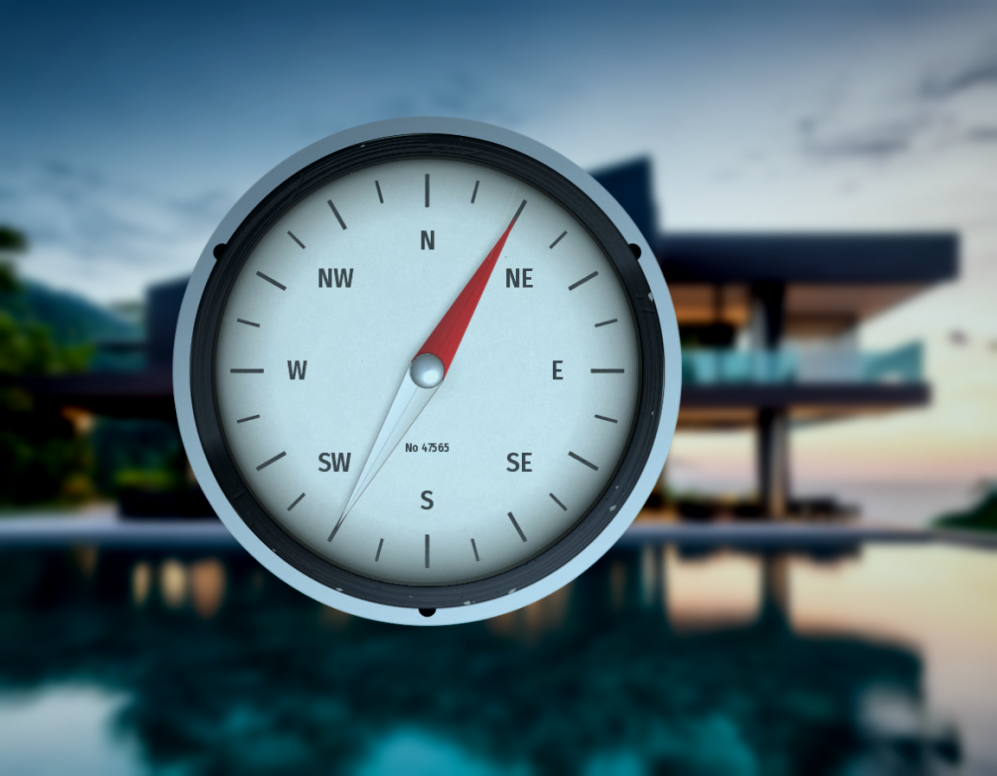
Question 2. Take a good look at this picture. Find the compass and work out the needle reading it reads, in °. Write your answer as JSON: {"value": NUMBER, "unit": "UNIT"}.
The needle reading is {"value": 30, "unit": "°"}
